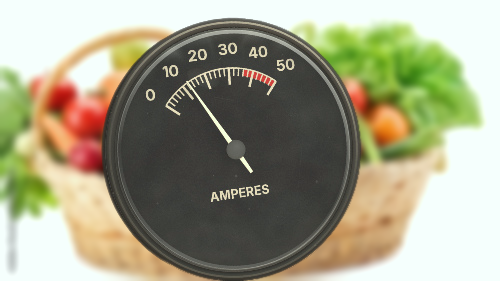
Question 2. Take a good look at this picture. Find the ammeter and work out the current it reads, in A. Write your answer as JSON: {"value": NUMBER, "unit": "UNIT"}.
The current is {"value": 12, "unit": "A"}
